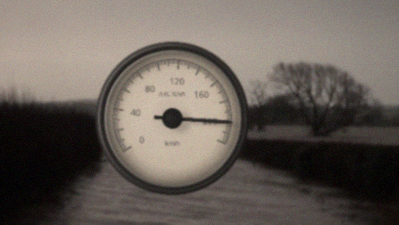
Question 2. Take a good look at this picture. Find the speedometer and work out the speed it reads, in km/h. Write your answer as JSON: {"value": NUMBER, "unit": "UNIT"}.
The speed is {"value": 200, "unit": "km/h"}
